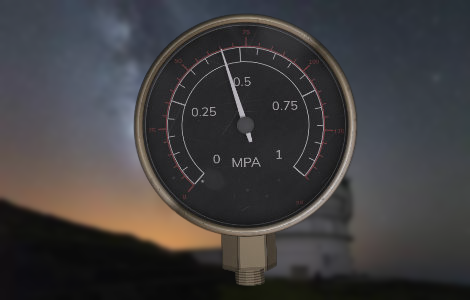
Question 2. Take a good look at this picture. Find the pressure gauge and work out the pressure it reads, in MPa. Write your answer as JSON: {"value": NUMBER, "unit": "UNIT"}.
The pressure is {"value": 0.45, "unit": "MPa"}
